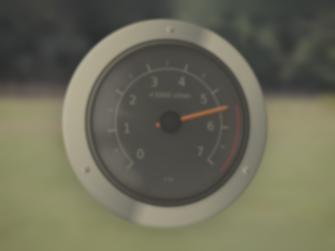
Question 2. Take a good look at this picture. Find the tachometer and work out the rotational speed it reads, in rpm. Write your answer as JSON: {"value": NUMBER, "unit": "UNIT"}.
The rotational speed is {"value": 5500, "unit": "rpm"}
